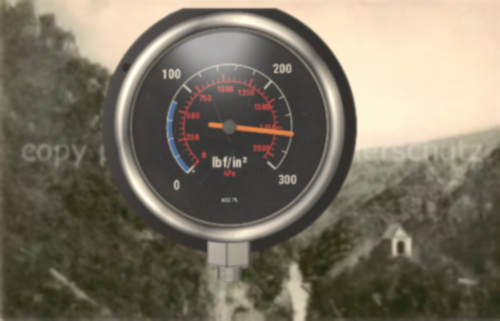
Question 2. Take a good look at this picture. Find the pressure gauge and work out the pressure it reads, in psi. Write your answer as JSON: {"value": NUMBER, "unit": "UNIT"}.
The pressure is {"value": 260, "unit": "psi"}
